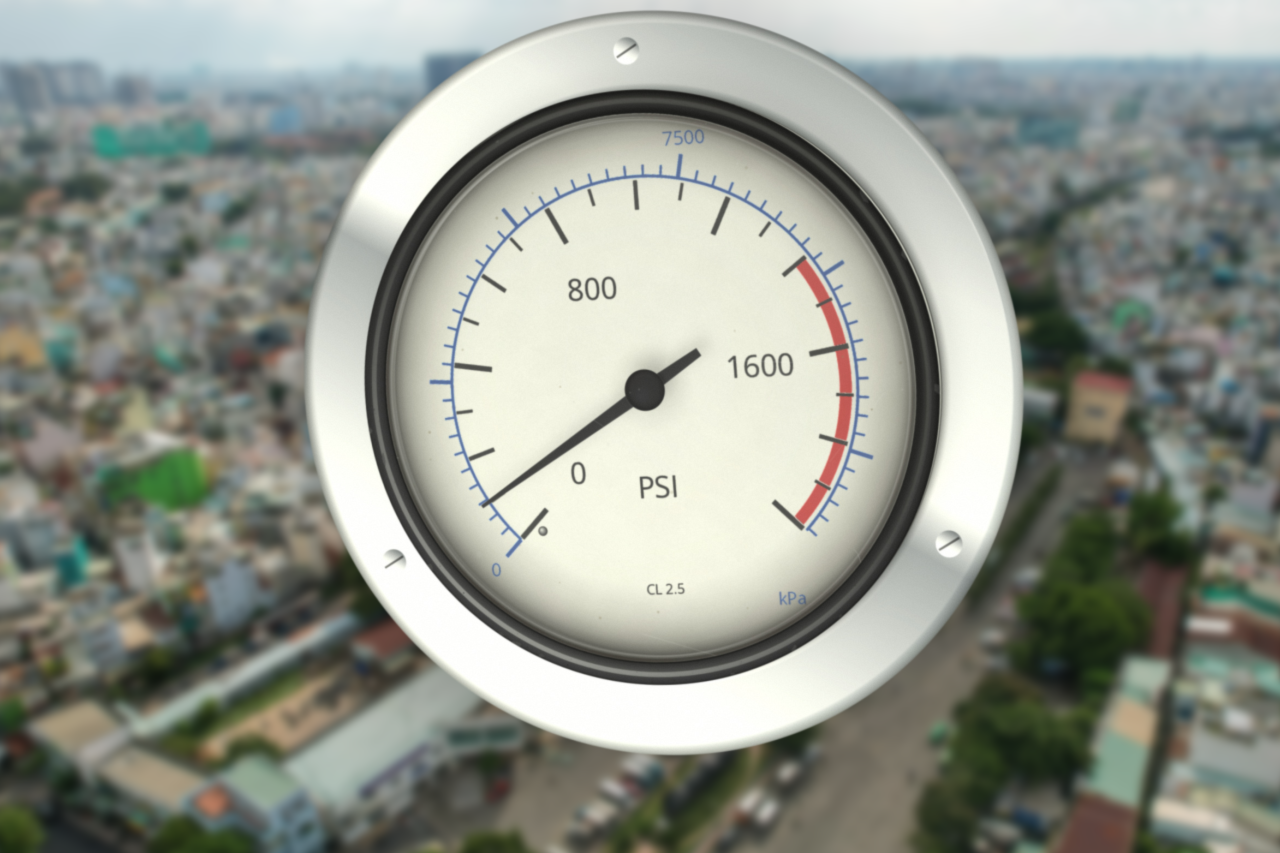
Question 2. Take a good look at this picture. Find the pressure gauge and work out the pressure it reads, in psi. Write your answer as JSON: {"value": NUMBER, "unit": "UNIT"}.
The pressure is {"value": 100, "unit": "psi"}
